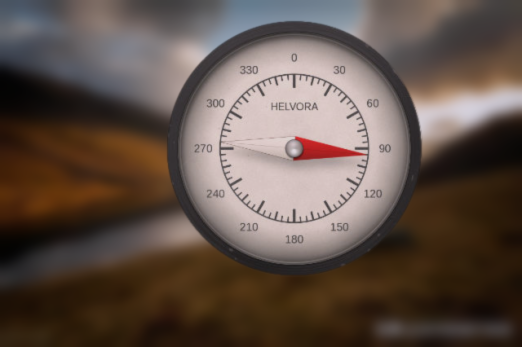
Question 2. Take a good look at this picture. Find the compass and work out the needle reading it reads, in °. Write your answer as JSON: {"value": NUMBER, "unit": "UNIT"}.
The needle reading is {"value": 95, "unit": "°"}
